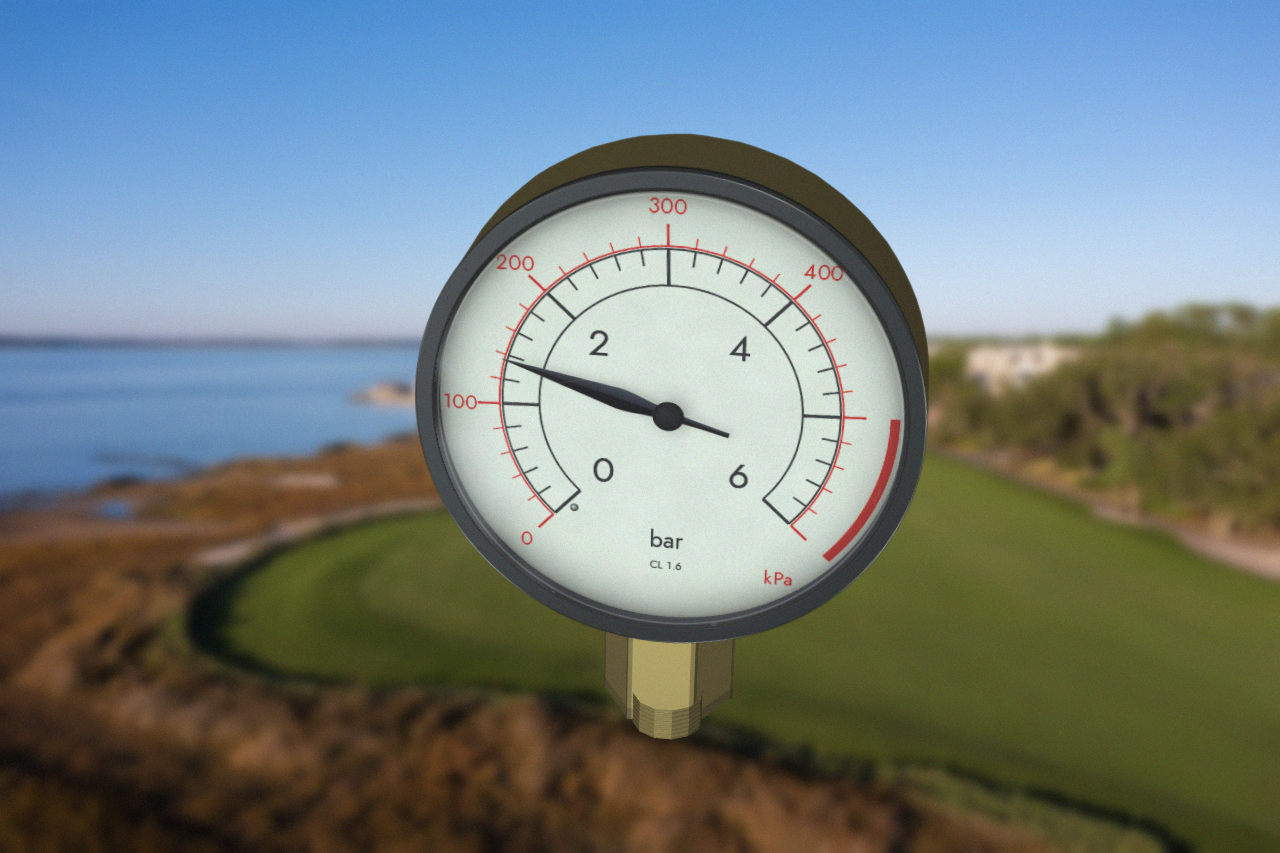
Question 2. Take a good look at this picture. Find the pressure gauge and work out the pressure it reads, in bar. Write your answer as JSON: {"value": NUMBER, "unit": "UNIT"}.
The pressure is {"value": 1.4, "unit": "bar"}
